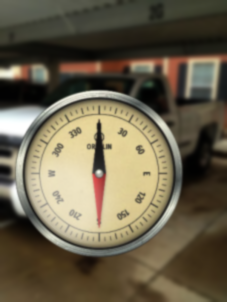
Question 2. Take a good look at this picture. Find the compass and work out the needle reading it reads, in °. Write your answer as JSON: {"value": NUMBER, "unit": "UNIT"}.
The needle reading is {"value": 180, "unit": "°"}
